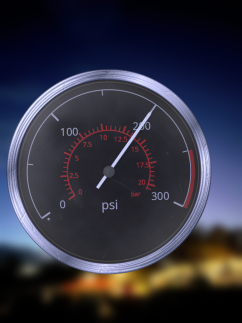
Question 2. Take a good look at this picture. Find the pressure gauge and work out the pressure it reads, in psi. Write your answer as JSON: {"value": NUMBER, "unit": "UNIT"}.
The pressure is {"value": 200, "unit": "psi"}
